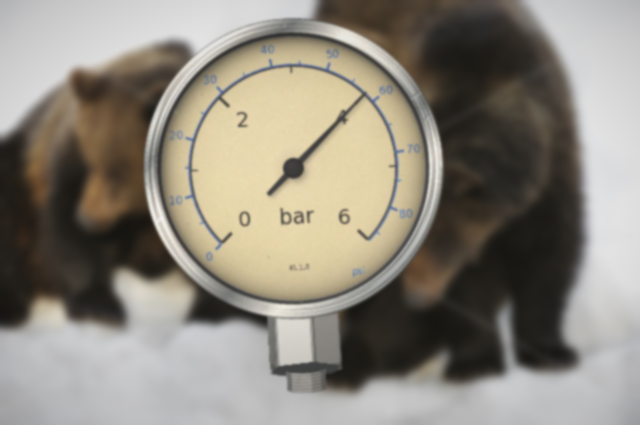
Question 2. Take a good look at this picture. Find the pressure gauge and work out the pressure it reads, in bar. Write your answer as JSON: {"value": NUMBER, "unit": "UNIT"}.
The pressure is {"value": 4, "unit": "bar"}
